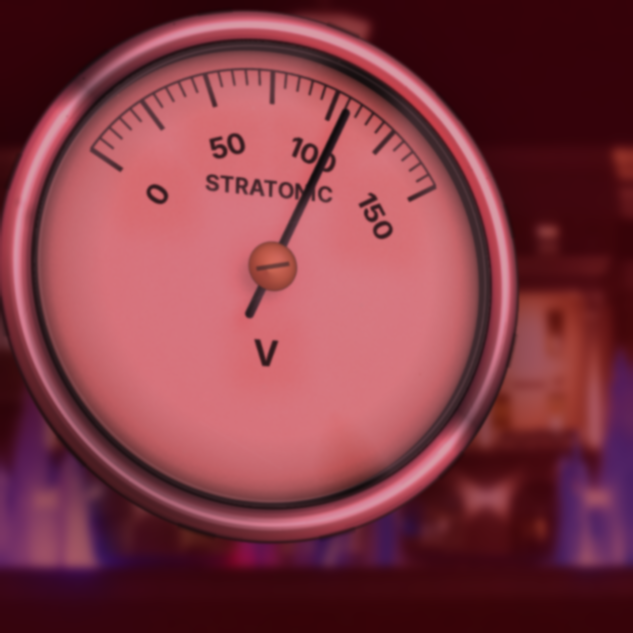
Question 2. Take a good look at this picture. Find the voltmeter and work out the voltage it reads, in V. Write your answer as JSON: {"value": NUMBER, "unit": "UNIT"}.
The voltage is {"value": 105, "unit": "V"}
